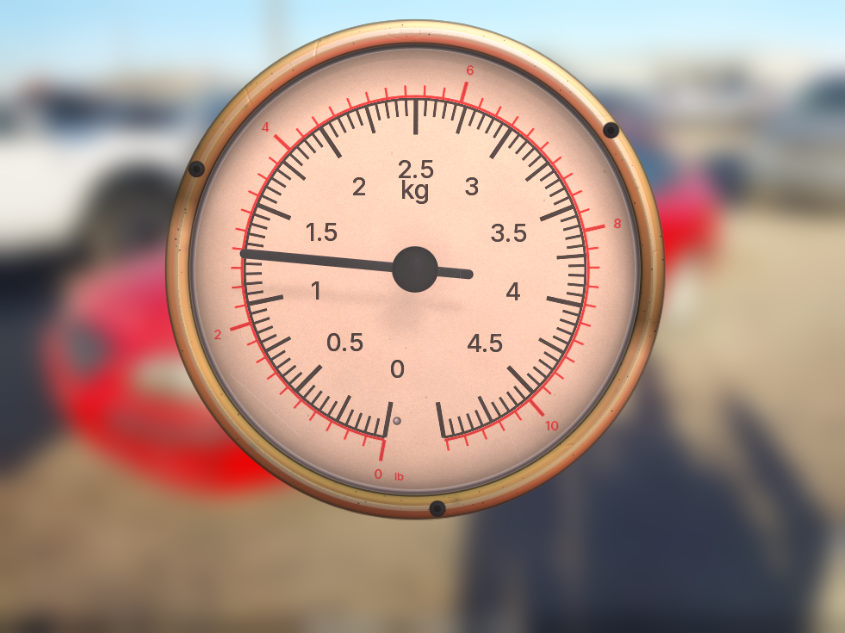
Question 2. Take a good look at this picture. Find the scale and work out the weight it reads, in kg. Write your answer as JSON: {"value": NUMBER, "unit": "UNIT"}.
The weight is {"value": 1.25, "unit": "kg"}
